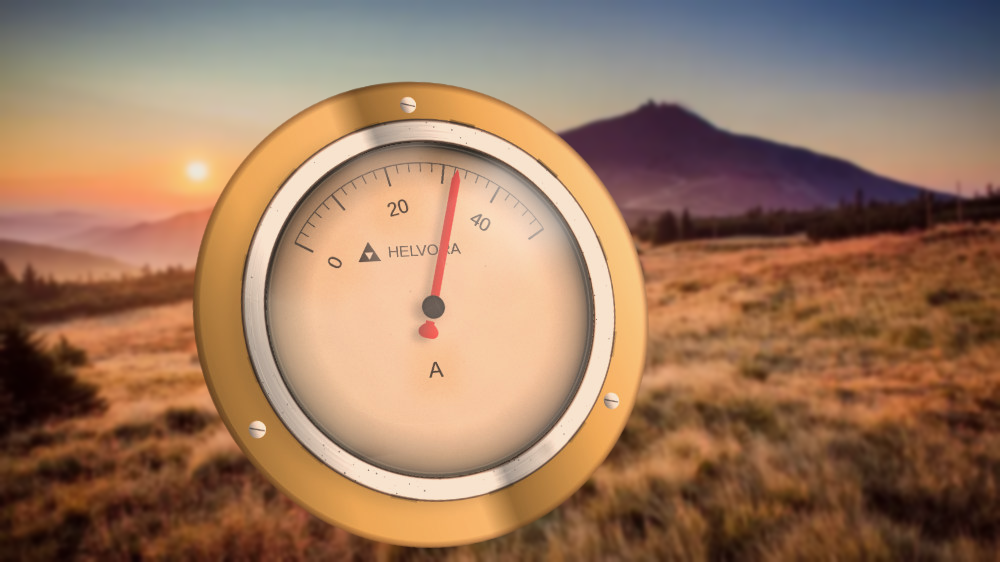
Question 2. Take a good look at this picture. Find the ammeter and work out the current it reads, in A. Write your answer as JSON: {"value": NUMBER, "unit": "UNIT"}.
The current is {"value": 32, "unit": "A"}
